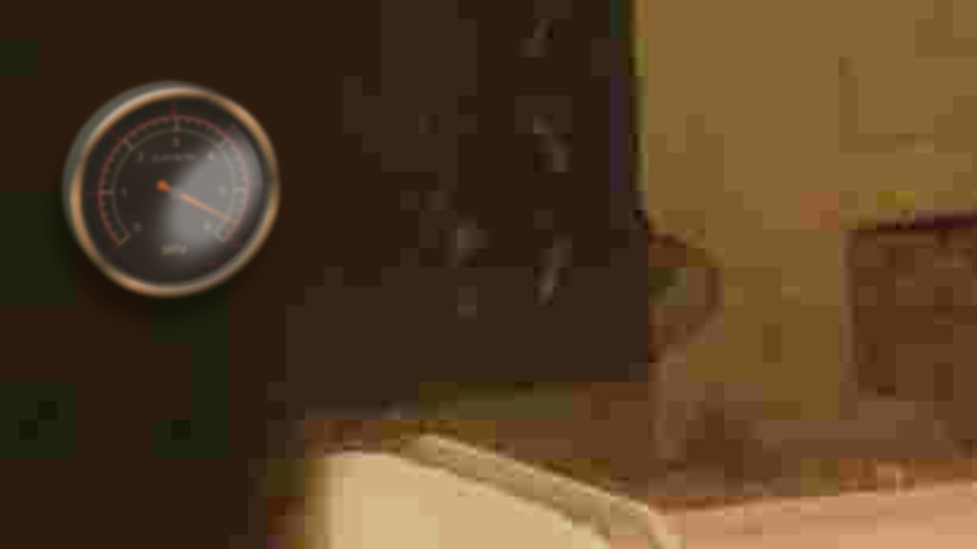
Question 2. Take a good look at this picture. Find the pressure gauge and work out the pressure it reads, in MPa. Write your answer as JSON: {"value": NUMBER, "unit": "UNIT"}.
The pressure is {"value": 5.6, "unit": "MPa"}
